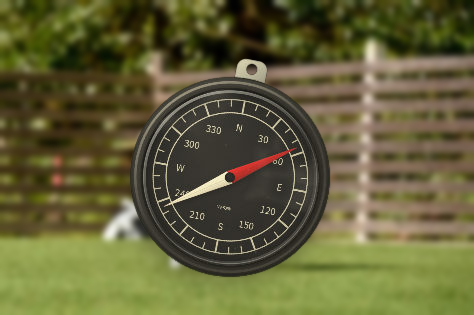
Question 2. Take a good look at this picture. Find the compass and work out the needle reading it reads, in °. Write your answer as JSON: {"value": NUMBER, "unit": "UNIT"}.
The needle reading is {"value": 55, "unit": "°"}
